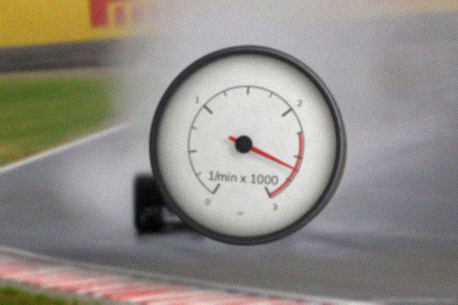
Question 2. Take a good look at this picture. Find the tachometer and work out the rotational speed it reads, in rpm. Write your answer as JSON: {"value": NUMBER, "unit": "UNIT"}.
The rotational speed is {"value": 2625, "unit": "rpm"}
